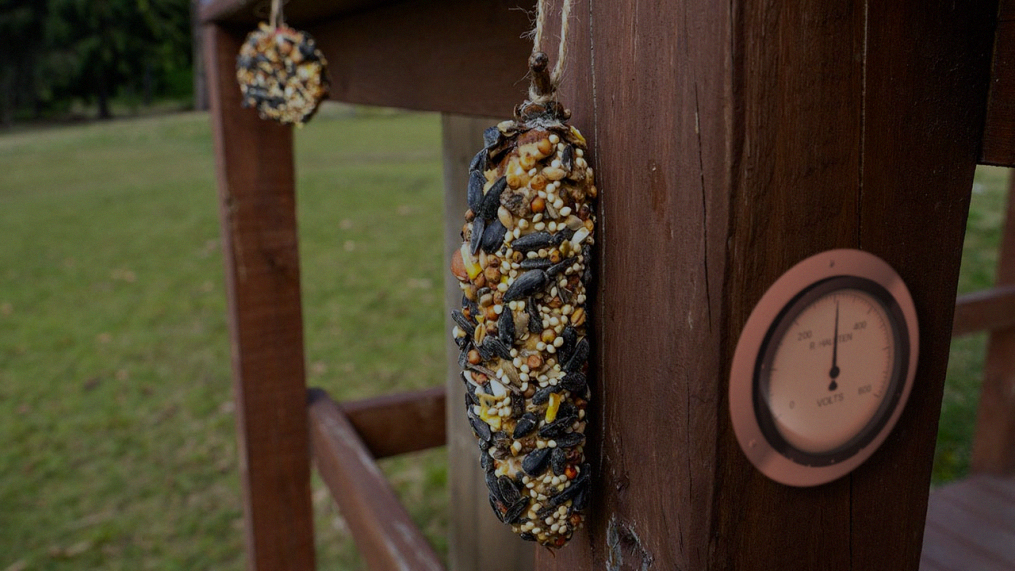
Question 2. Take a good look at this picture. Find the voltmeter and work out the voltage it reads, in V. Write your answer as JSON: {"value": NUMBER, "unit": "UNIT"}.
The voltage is {"value": 300, "unit": "V"}
